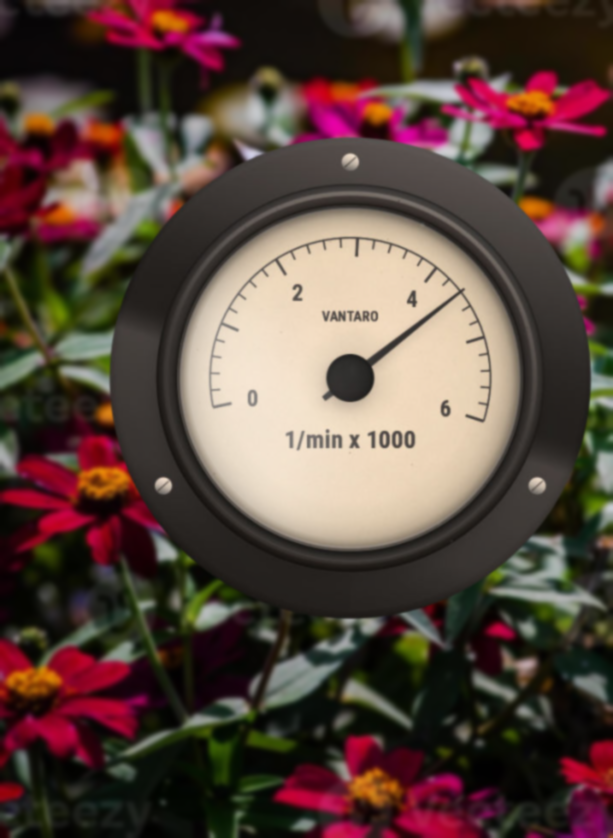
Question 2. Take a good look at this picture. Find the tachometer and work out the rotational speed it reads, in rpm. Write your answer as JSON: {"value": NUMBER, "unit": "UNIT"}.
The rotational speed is {"value": 4400, "unit": "rpm"}
